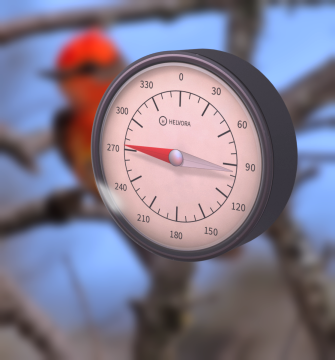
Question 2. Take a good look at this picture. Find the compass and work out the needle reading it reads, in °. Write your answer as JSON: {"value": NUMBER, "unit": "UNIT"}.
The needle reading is {"value": 275, "unit": "°"}
